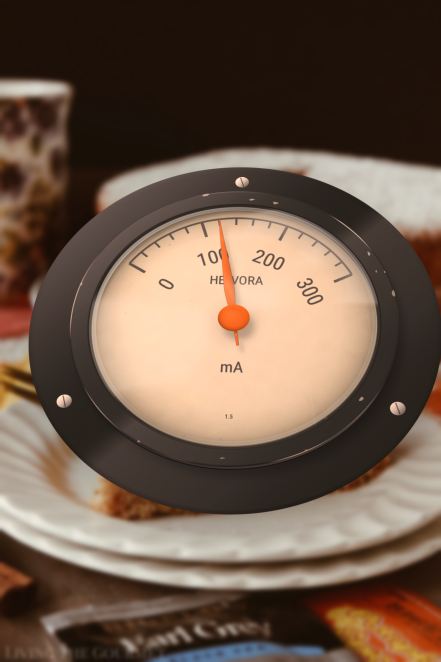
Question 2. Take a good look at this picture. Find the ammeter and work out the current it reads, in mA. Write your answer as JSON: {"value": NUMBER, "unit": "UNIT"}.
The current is {"value": 120, "unit": "mA"}
